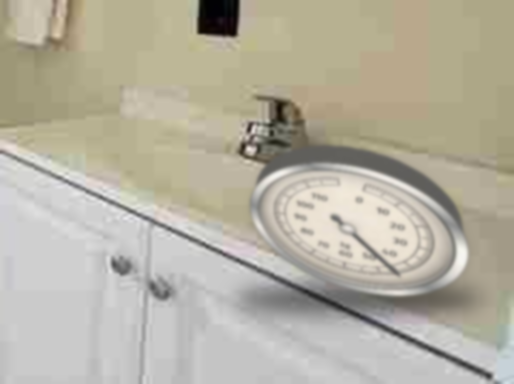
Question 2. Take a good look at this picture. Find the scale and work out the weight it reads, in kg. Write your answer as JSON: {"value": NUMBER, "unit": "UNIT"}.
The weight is {"value": 45, "unit": "kg"}
